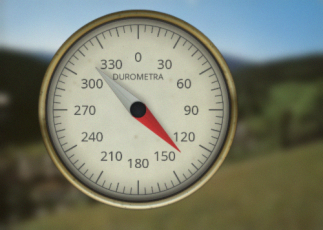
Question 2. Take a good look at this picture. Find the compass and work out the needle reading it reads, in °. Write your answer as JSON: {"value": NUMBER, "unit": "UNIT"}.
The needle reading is {"value": 135, "unit": "°"}
